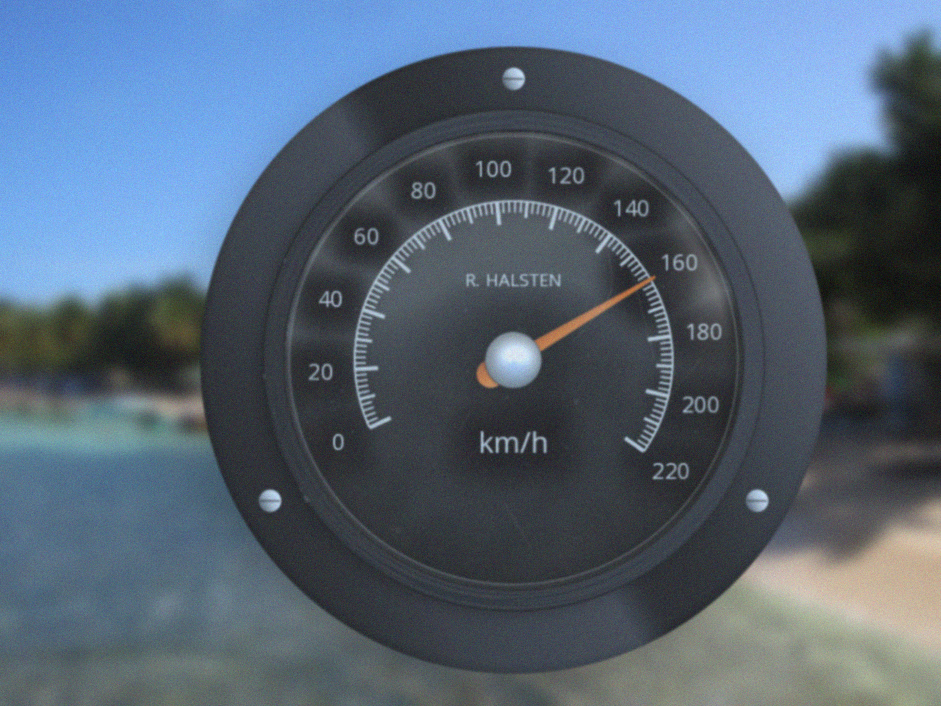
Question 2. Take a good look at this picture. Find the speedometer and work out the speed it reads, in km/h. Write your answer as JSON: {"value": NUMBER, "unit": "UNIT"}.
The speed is {"value": 160, "unit": "km/h"}
